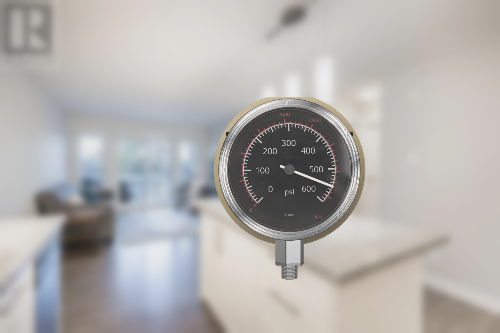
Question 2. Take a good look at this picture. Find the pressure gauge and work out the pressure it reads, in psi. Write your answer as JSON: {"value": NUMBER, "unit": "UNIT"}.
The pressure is {"value": 550, "unit": "psi"}
